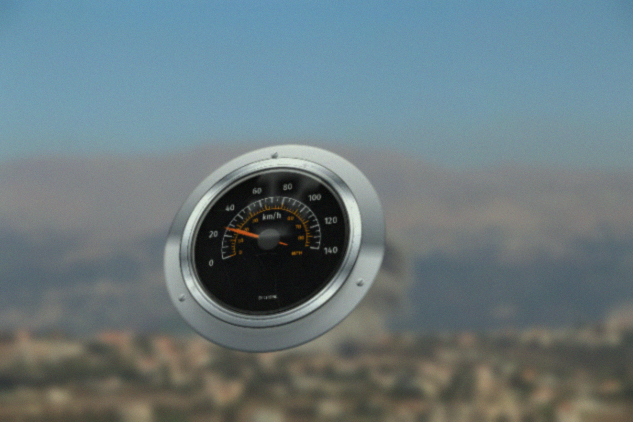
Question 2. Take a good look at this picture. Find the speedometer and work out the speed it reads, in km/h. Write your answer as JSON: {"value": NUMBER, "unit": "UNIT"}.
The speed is {"value": 25, "unit": "km/h"}
